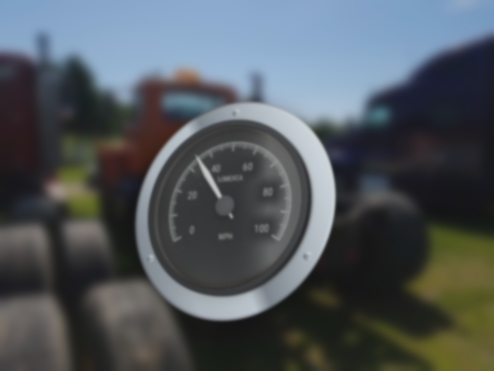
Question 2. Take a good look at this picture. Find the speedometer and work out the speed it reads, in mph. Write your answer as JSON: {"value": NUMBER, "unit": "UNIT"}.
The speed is {"value": 35, "unit": "mph"}
